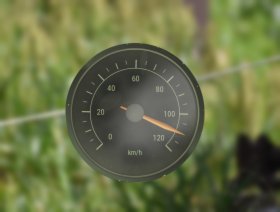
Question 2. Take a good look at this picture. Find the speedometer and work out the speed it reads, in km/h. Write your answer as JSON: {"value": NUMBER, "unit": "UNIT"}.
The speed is {"value": 110, "unit": "km/h"}
